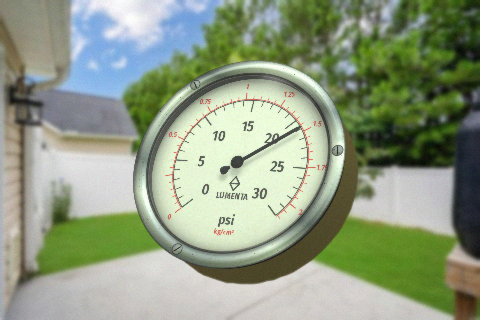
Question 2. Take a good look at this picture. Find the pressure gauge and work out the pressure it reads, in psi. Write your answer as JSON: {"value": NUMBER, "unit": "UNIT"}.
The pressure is {"value": 21, "unit": "psi"}
